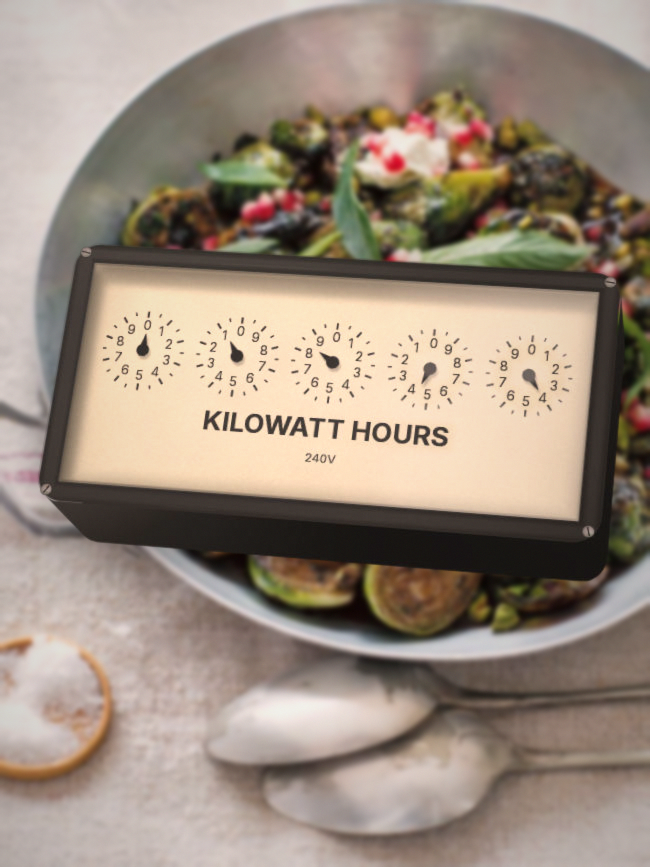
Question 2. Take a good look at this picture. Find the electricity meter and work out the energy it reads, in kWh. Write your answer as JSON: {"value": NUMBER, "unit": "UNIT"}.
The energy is {"value": 844, "unit": "kWh"}
